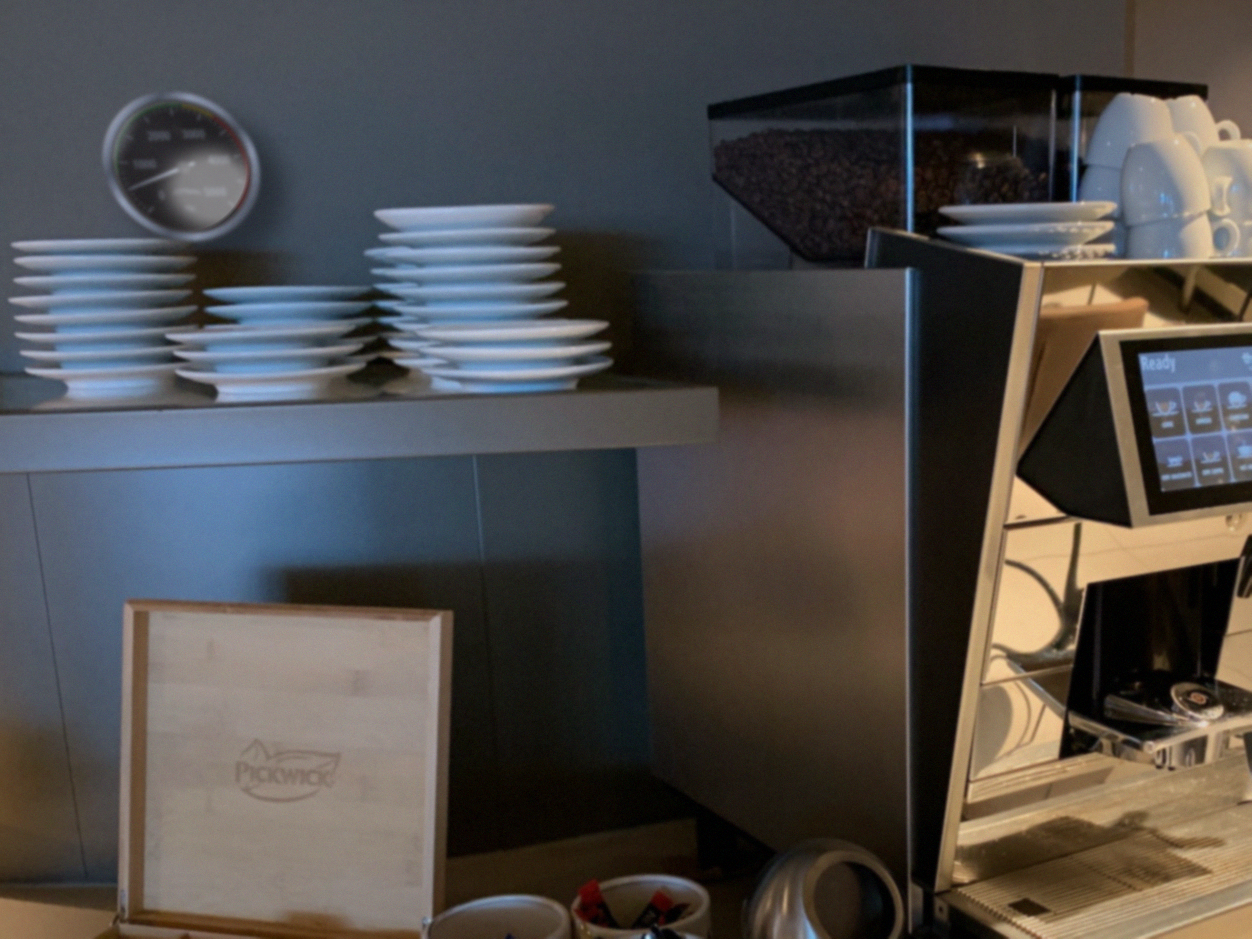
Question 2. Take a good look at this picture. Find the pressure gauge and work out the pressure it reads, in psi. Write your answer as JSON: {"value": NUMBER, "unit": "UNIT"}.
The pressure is {"value": 500, "unit": "psi"}
